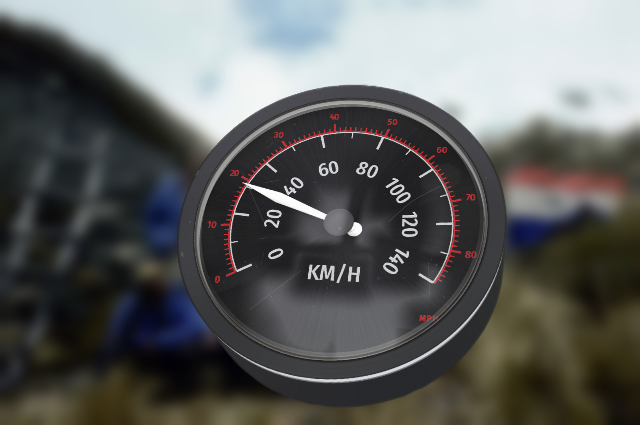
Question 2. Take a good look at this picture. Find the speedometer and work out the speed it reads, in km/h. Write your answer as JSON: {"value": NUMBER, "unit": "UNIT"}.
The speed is {"value": 30, "unit": "km/h"}
